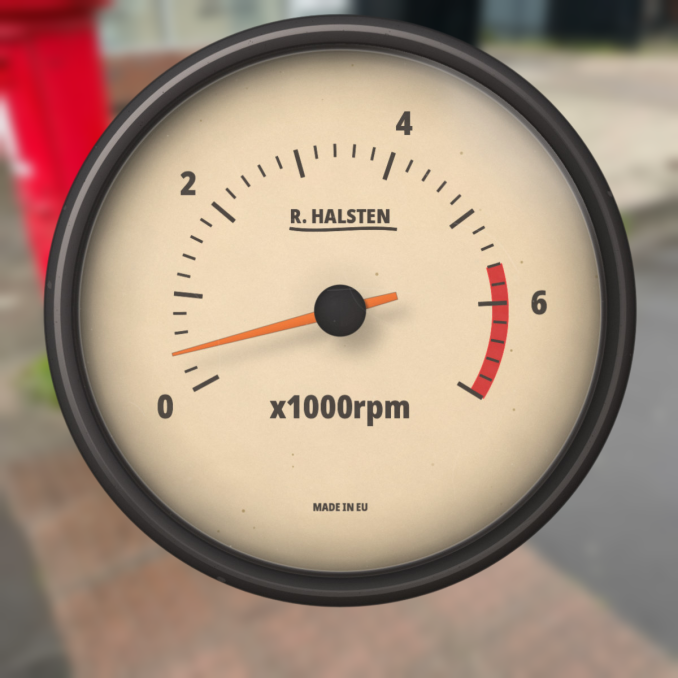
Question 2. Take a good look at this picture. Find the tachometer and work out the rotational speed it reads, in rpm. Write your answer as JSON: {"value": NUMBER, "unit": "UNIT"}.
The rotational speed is {"value": 400, "unit": "rpm"}
